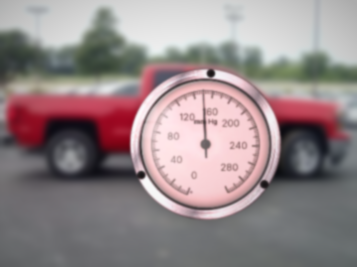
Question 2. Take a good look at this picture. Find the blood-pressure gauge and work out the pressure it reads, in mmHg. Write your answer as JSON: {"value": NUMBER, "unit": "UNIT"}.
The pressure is {"value": 150, "unit": "mmHg"}
